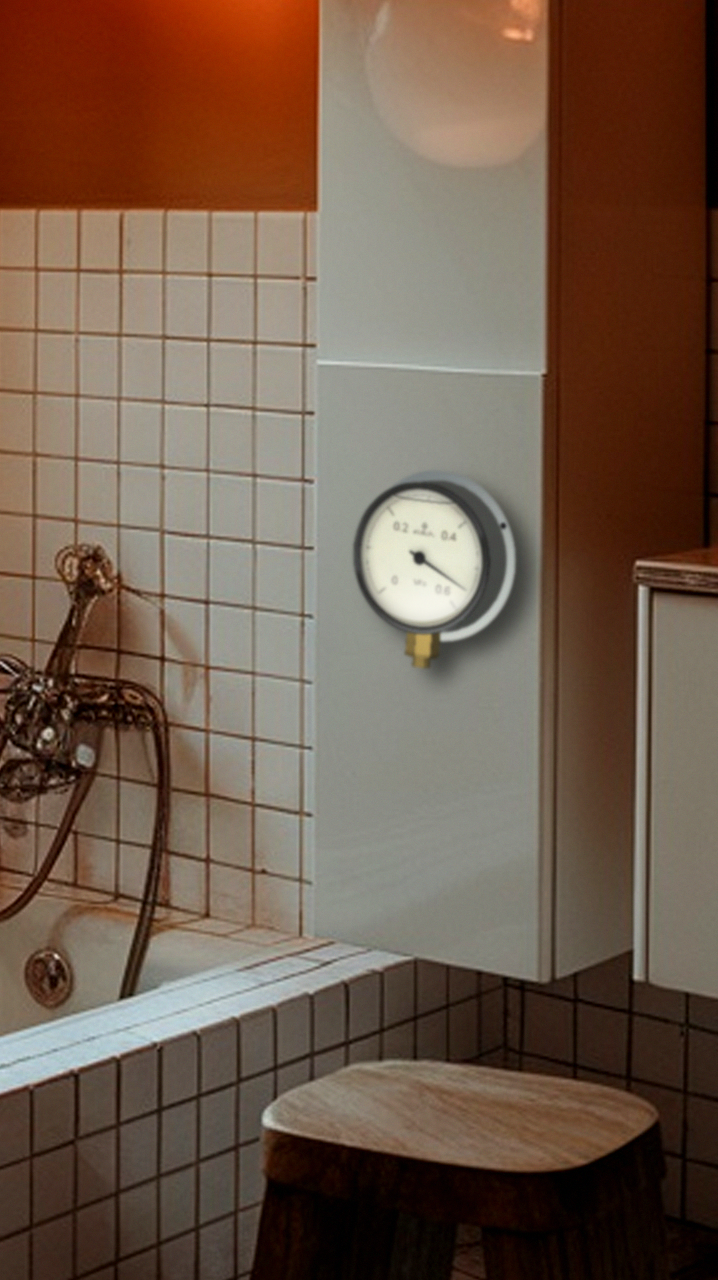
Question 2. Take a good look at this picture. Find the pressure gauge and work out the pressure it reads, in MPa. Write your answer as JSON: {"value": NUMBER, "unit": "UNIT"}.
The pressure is {"value": 0.55, "unit": "MPa"}
